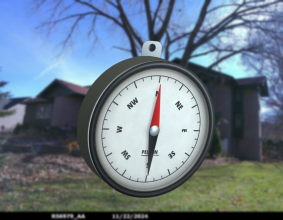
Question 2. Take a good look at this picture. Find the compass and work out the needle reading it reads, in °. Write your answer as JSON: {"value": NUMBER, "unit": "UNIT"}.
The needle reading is {"value": 0, "unit": "°"}
